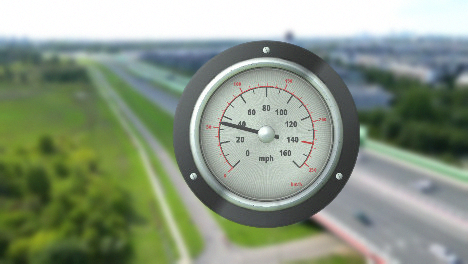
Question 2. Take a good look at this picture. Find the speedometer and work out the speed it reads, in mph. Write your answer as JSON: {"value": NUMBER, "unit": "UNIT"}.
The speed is {"value": 35, "unit": "mph"}
